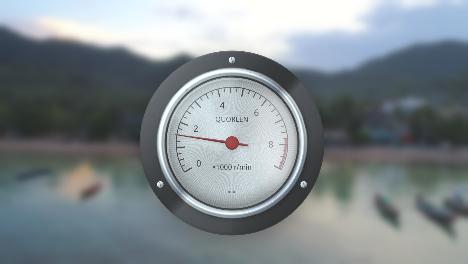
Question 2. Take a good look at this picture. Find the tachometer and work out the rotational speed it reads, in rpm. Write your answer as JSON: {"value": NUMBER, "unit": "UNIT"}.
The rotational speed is {"value": 1500, "unit": "rpm"}
